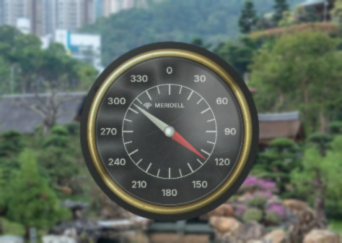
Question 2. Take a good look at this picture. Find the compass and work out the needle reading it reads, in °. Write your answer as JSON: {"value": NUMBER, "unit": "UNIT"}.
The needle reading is {"value": 127.5, "unit": "°"}
